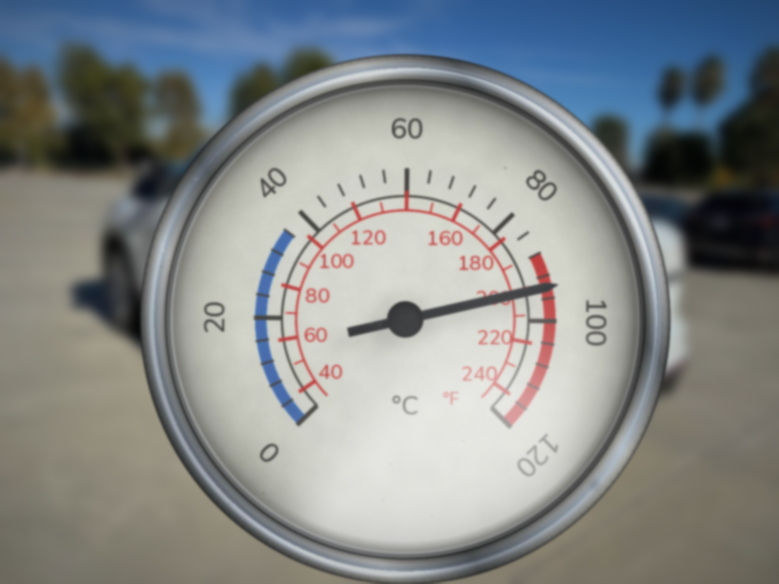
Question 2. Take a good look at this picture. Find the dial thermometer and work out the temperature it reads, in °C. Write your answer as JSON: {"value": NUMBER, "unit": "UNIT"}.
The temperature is {"value": 94, "unit": "°C"}
